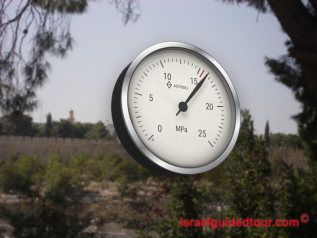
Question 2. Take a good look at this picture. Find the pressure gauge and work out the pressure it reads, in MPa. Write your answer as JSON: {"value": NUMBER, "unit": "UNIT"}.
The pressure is {"value": 16, "unit": "MPa"}
